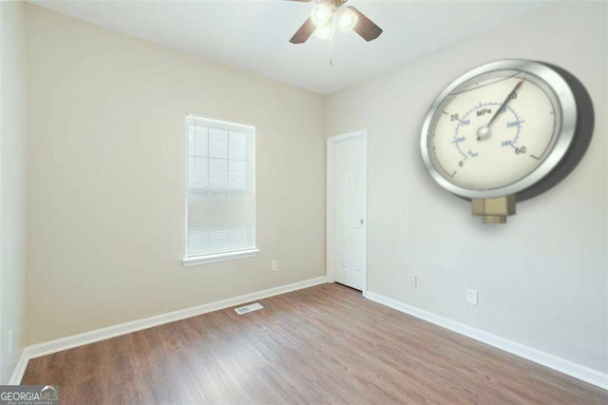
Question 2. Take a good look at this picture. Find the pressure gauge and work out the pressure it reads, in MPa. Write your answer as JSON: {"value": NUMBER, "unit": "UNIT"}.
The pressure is {"value": 40, "unit": "MPa"}
